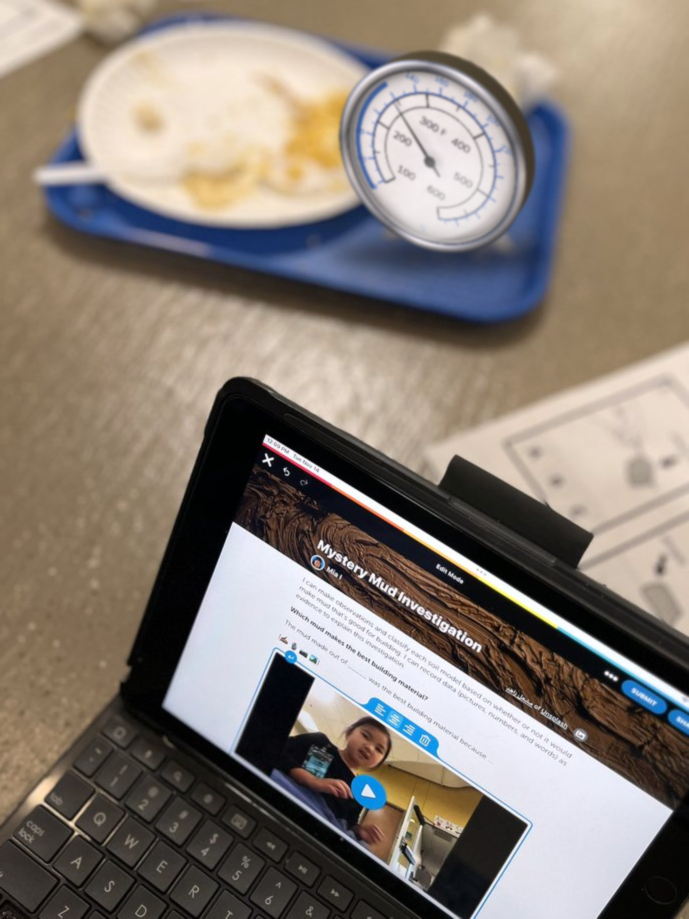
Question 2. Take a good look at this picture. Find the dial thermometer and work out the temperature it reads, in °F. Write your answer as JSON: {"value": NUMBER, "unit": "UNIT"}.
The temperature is {"value": 250, "unit": "°F"}
